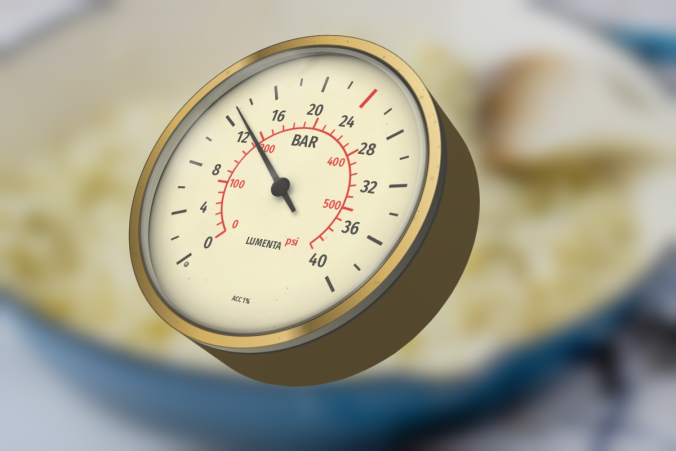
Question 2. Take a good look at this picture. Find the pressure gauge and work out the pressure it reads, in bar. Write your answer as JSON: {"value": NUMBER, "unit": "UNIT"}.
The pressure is {"value": 13, "unit": "bar"}
